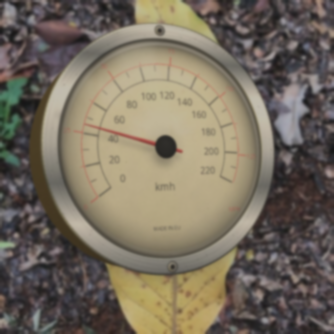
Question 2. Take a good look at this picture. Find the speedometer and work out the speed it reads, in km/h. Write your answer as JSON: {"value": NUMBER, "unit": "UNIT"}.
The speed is {"value": 45, "unit": "km/h"}
